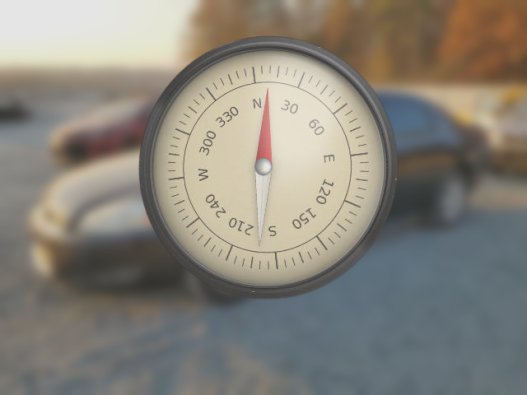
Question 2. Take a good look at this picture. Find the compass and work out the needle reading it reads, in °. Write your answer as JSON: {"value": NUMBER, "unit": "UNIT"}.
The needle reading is {"value": 10, "unit": "°"}
